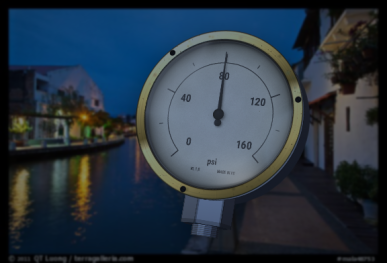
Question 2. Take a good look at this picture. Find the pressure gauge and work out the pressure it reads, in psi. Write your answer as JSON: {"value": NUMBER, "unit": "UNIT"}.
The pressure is {"value": 80, "unit": "psi"}
